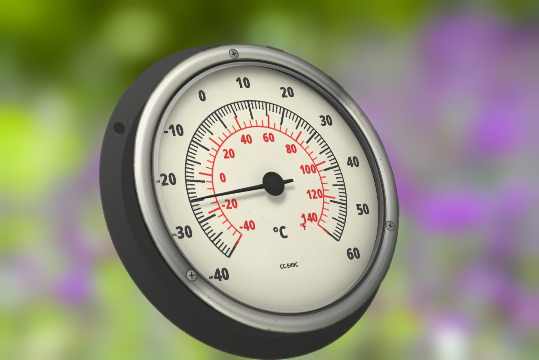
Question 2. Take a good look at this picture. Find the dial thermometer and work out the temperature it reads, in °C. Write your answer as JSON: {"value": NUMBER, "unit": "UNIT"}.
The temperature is {"value": -25, "unit": "°C"}
